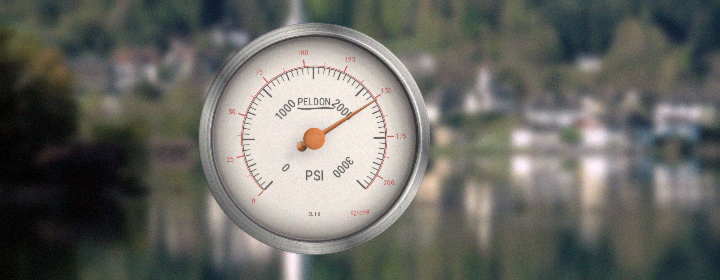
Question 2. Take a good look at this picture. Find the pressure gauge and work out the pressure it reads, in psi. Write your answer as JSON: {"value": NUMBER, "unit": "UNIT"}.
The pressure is {"value": 2150, "unit": "psi"}
